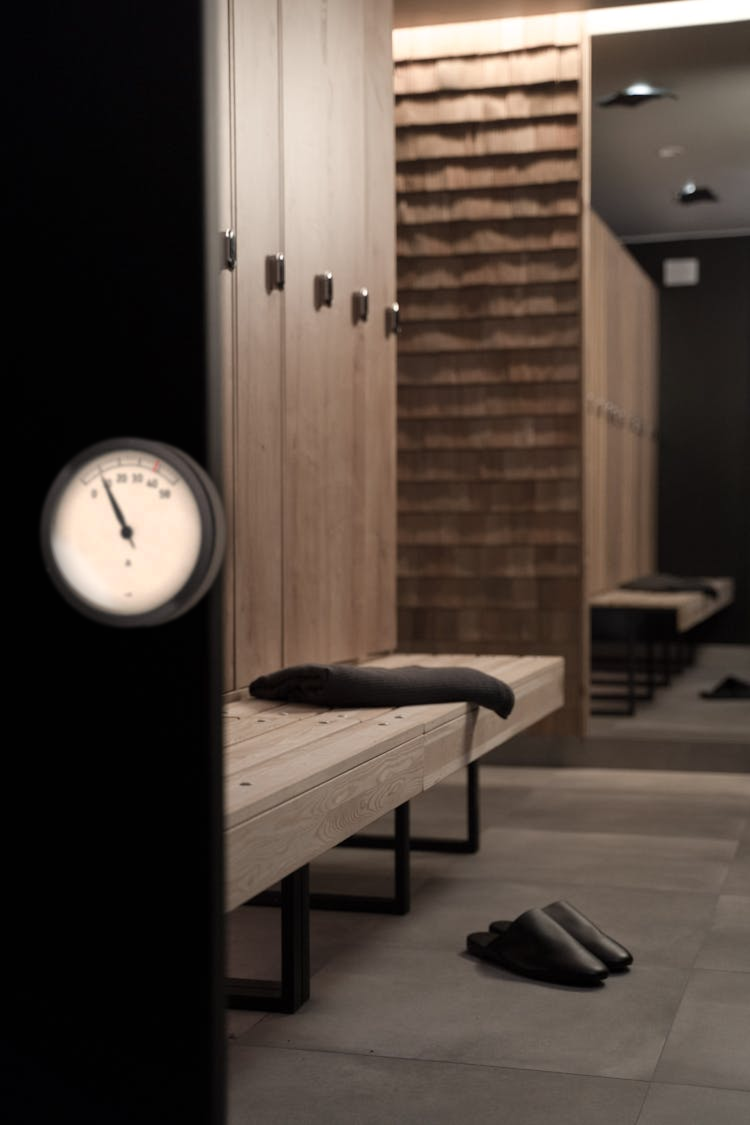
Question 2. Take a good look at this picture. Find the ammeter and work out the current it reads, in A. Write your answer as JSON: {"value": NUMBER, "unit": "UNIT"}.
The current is {"value": 10, "unit": "A"}
